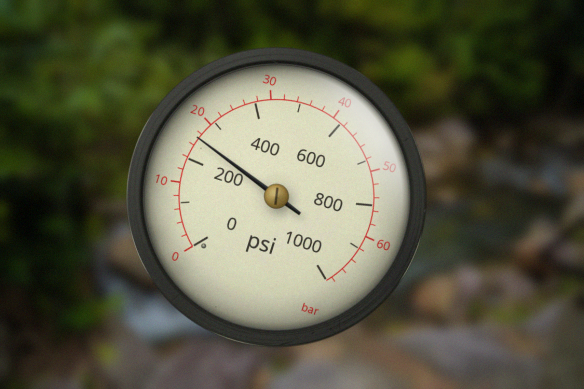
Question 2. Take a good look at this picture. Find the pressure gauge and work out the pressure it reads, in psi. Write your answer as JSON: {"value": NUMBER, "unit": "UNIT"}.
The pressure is {"value": 250, "unit": "psi"}
